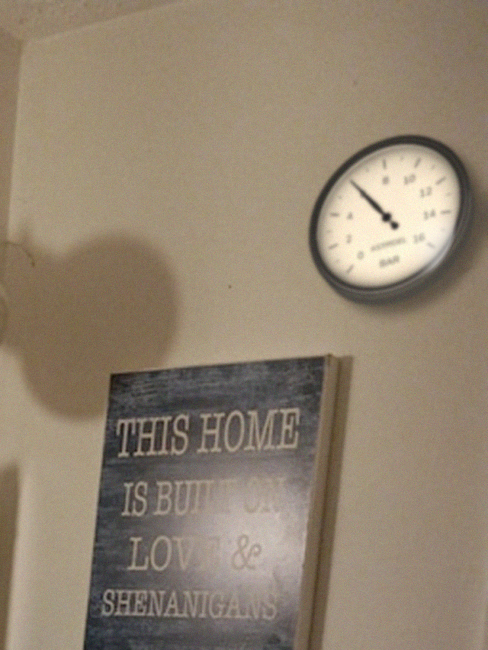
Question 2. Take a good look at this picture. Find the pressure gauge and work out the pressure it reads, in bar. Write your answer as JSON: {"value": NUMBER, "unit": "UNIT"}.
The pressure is {"value": 6, "unit": "bar"}
